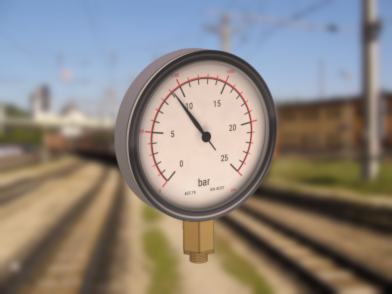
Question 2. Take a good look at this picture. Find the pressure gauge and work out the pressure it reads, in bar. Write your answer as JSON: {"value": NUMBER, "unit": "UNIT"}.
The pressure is {"value": 9, "unit": "bar"}
